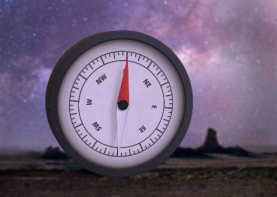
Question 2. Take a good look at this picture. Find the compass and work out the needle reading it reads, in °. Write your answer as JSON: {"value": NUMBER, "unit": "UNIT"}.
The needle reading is {"value": 0, "unit": "°"}
